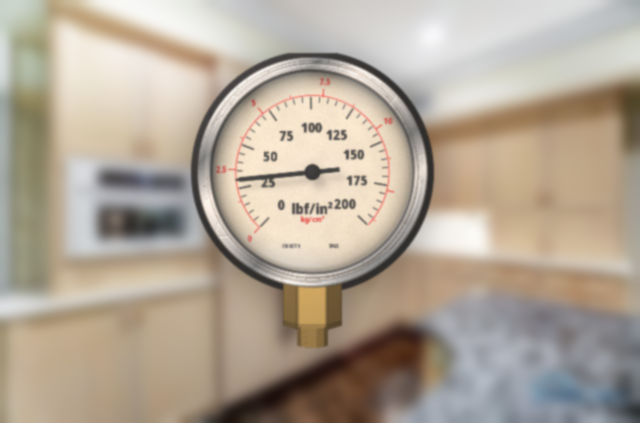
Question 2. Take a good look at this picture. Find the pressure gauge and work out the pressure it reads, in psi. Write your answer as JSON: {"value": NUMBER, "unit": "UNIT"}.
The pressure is {"value": 30, "unit": "psi"}
